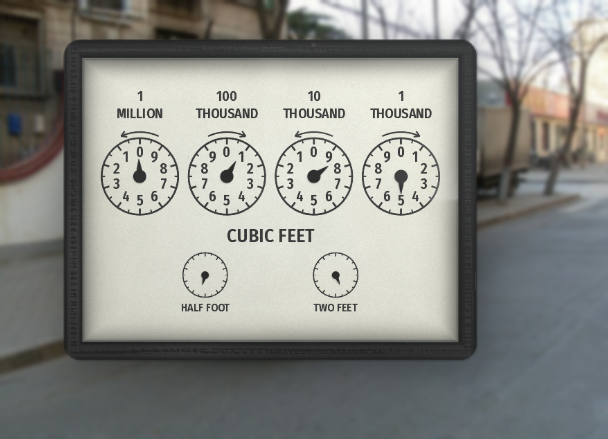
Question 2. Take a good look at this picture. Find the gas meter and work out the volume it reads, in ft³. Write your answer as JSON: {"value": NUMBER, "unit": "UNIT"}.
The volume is {"value": 8500, "unit": "ft³"}
